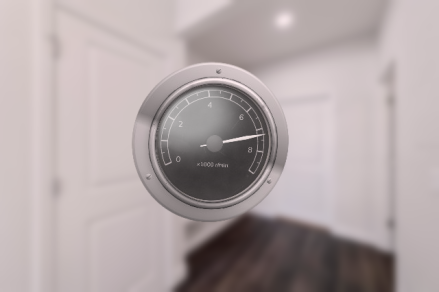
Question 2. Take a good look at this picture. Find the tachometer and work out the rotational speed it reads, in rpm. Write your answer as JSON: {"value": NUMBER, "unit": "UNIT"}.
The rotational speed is {"value": 7250, "unit": "rpm"}
